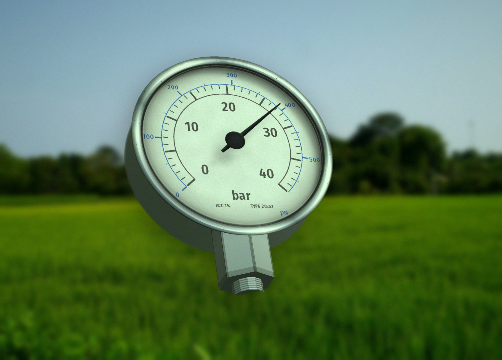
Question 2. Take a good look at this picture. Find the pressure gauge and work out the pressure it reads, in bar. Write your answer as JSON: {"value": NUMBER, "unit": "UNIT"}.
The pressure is {"value": 27, "unit": "bar"}
